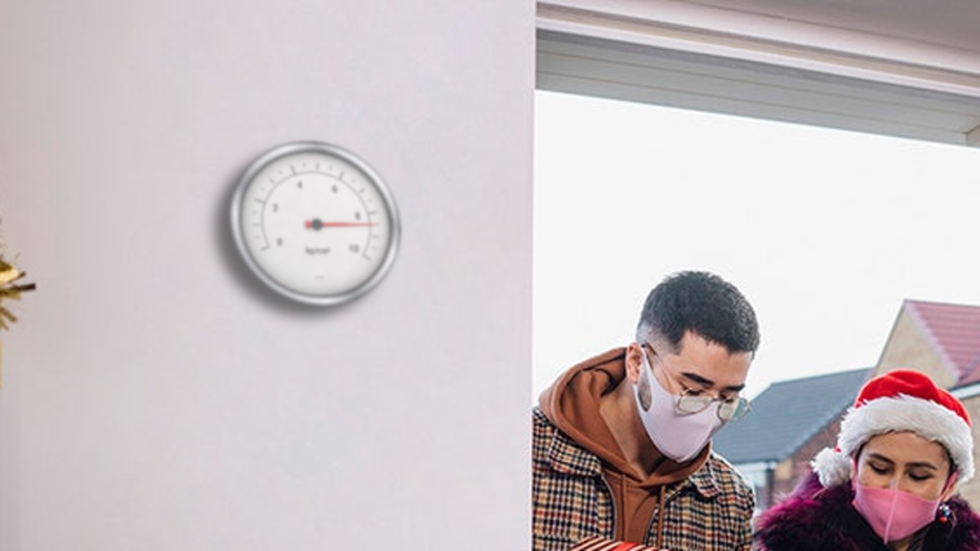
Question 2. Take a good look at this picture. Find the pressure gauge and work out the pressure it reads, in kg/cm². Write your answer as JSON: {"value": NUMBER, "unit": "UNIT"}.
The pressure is {"value": 8.5, "unit": "kg/cm²"}
